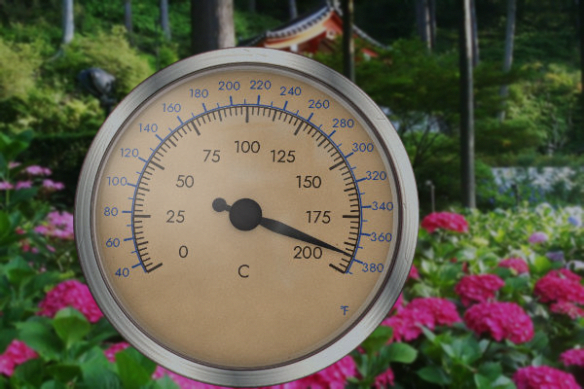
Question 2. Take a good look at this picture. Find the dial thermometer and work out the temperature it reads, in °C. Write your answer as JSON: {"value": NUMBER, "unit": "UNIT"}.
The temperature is {"value": 192.5, "unit": "°C"}
